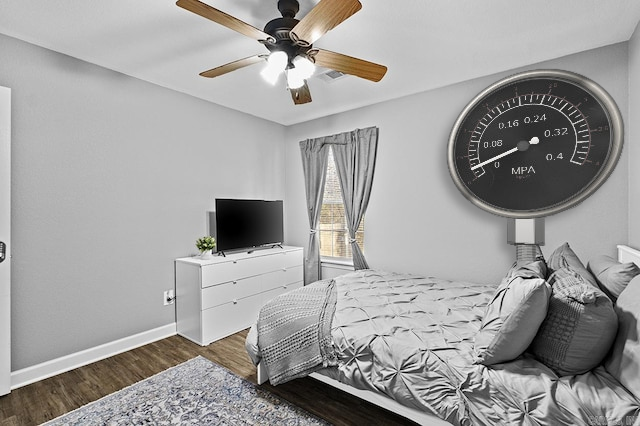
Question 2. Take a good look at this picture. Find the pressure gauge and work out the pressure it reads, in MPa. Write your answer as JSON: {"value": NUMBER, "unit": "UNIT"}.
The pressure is {"value": 0.02, "unit": "MPa"}
